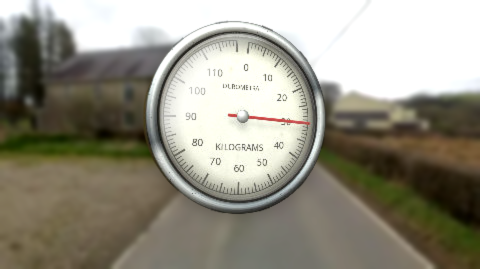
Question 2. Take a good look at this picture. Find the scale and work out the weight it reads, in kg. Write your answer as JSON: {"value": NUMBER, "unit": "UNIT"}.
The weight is {"value": 30, "unit": "kg"}
